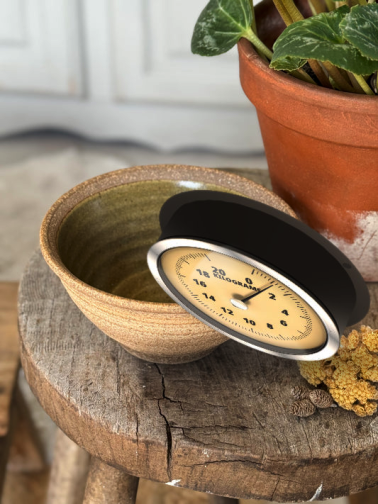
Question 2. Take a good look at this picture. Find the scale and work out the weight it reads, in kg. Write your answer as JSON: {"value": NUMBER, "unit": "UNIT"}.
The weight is {"value": 1, "unit": "kg"}
